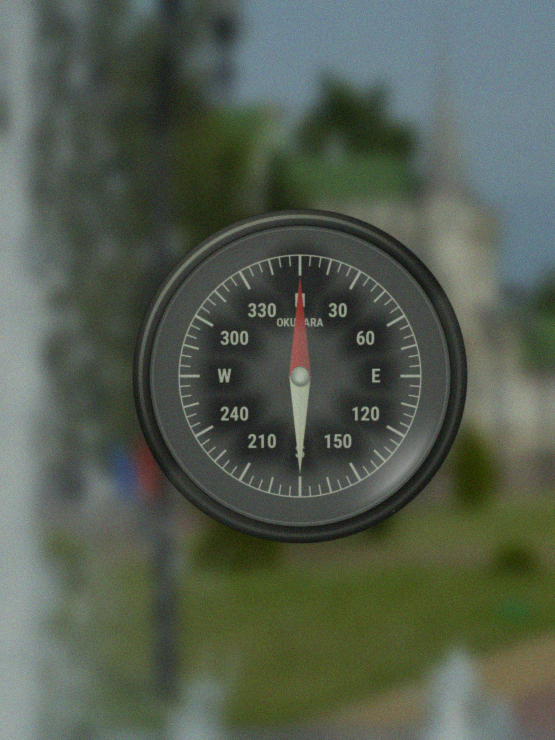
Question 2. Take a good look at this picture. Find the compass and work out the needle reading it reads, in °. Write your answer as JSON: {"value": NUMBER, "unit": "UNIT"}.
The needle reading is {"value": 0, "unit": "°"}
